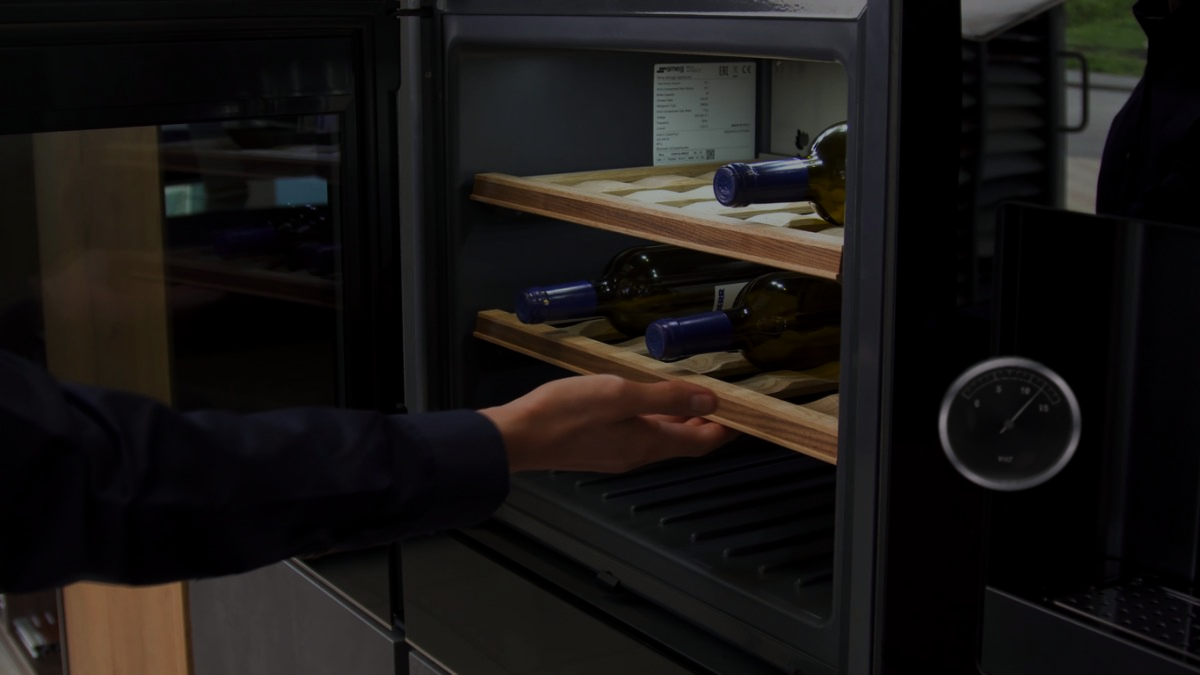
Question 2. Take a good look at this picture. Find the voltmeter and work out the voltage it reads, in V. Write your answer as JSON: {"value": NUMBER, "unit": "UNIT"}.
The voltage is {"value": 12, "unit": "V"}
